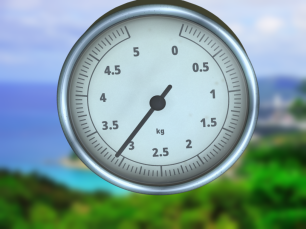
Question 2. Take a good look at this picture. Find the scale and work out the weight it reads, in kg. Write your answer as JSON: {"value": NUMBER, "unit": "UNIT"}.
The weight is {"value": 3.1, "unit": "kg"}
